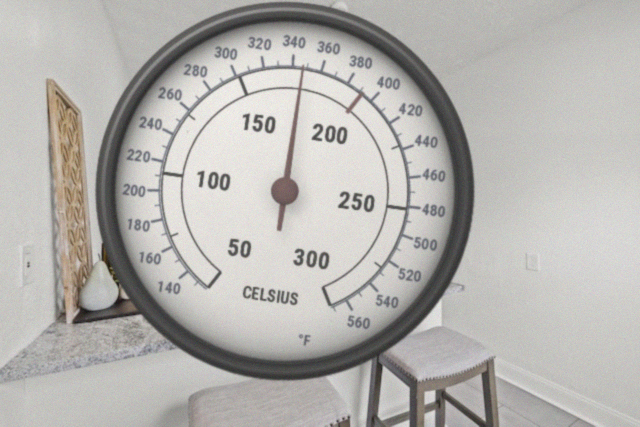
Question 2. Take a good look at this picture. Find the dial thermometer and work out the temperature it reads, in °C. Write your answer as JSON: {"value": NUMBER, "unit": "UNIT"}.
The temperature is {"value": 175, "unit": "°C"}
